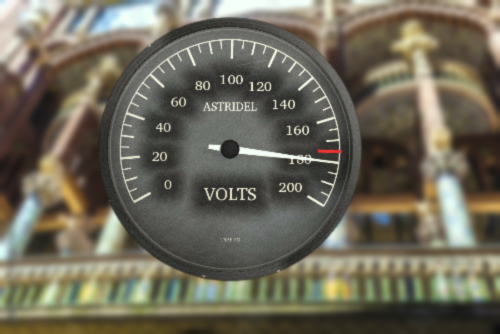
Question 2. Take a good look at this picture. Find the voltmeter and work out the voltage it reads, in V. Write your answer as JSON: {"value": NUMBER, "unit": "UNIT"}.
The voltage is {"value": 180, "unit": "V"}
